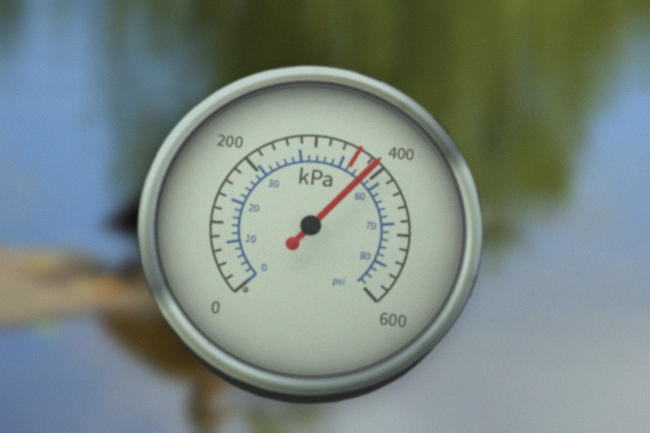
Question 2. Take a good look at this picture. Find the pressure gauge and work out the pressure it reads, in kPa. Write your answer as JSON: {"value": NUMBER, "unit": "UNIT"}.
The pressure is {"value": 390, "unit": "kPa"}
